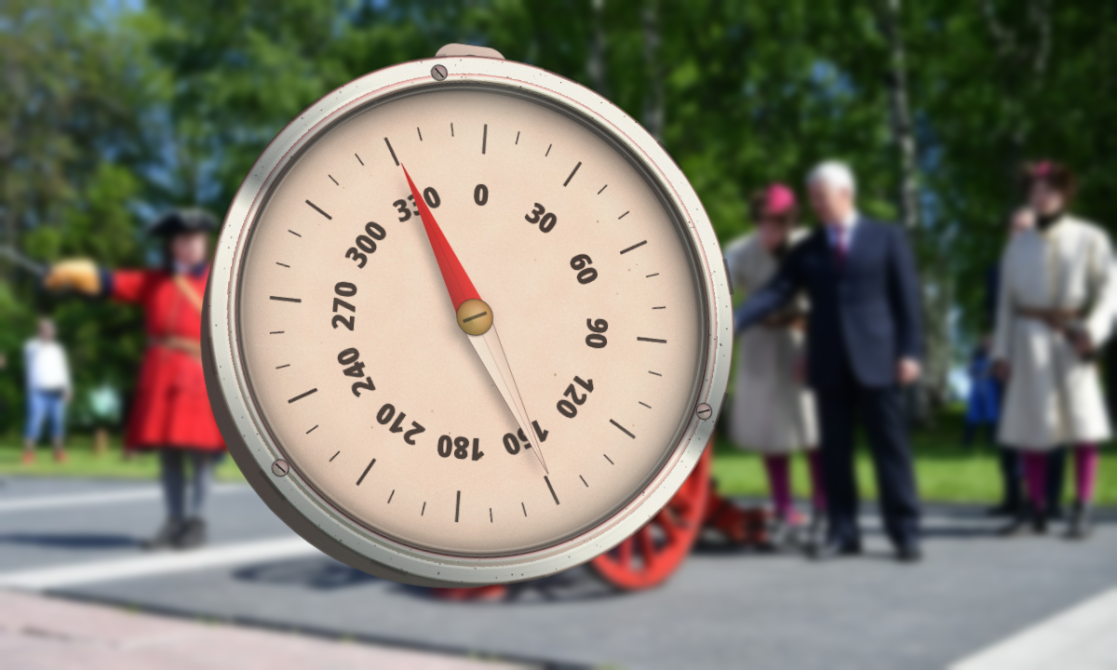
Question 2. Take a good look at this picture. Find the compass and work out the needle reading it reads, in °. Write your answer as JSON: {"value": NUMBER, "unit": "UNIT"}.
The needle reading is {"value": 330, "unit": "°"}
